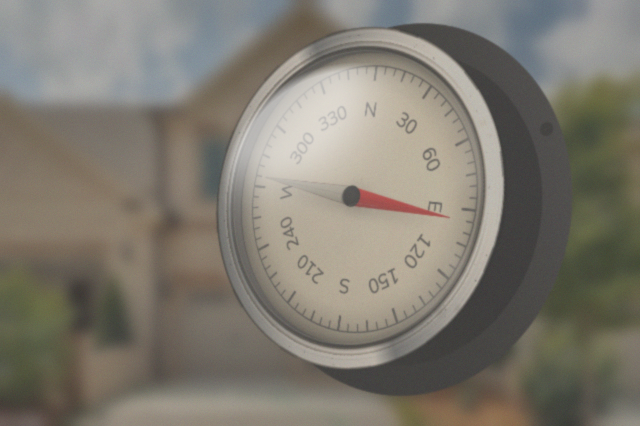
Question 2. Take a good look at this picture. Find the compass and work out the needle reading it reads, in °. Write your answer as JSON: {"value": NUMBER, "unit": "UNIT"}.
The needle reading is {"value": 95, "unit": "°"}
